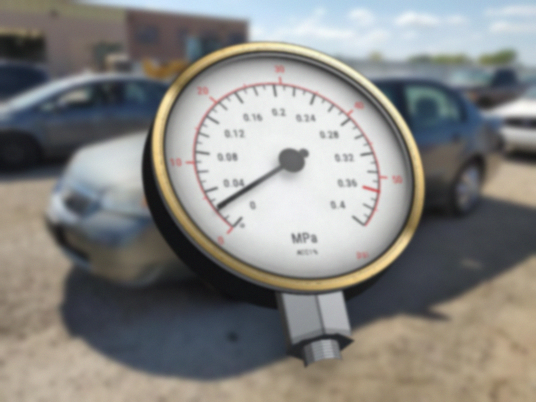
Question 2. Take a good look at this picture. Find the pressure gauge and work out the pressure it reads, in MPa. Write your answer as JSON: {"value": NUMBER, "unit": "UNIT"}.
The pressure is {"value": 0.02, "unit": "MPa"}
